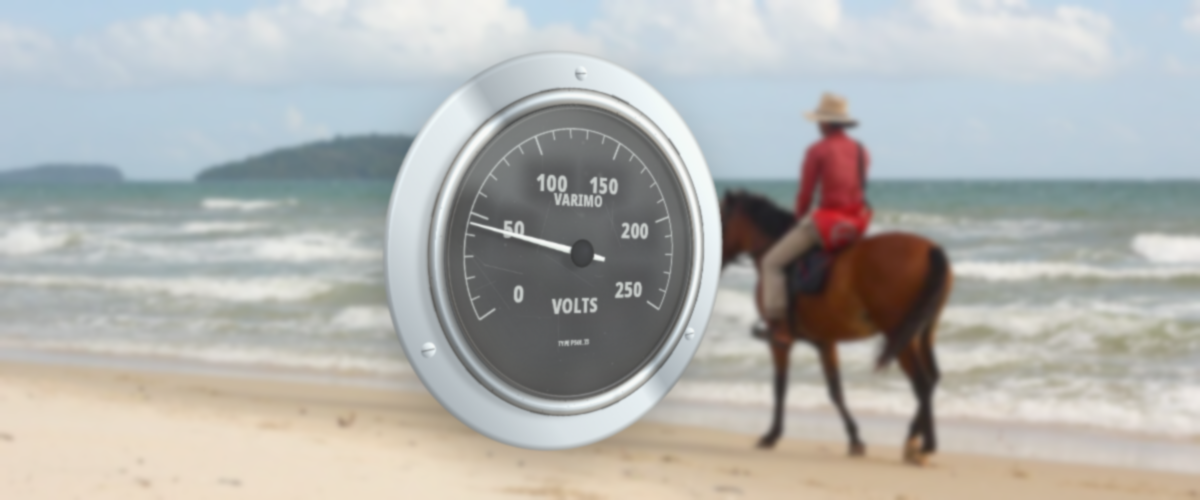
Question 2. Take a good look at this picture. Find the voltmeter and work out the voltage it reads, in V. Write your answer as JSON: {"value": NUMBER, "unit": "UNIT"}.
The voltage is {"value": 45, "unit": "V"}
